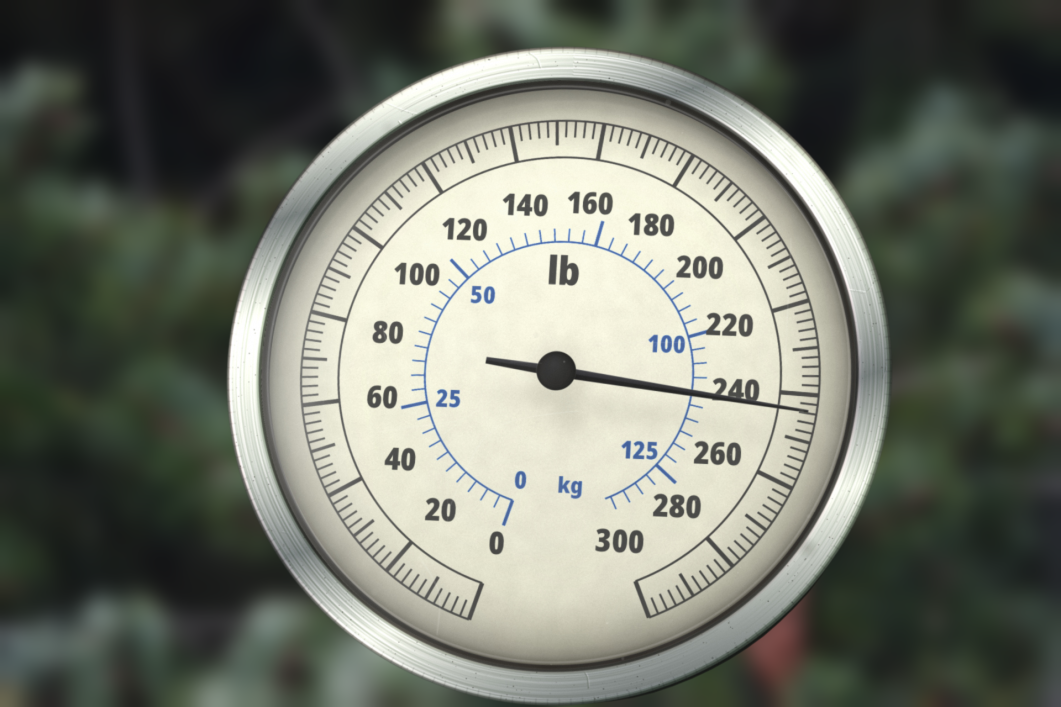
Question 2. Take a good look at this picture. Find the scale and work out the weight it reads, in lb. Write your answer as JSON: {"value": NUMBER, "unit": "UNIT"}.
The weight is {"value": 244, "unit": "lb"}
